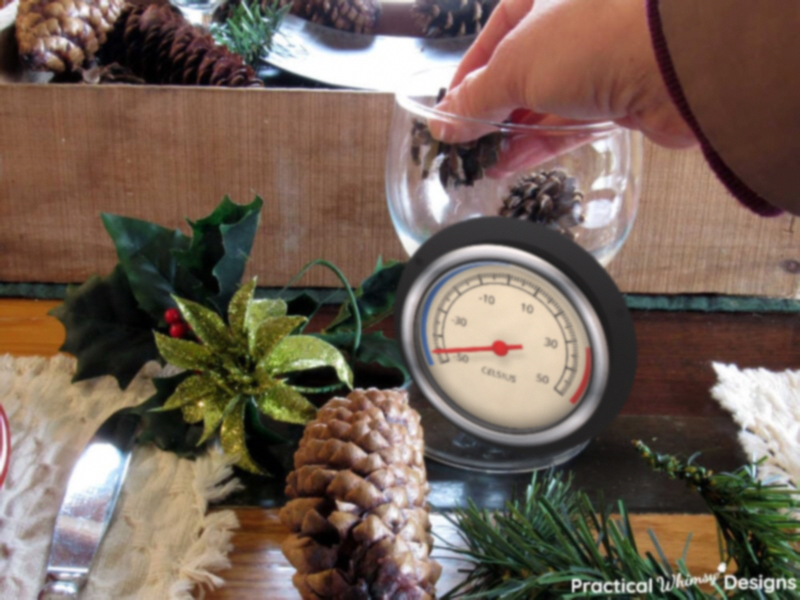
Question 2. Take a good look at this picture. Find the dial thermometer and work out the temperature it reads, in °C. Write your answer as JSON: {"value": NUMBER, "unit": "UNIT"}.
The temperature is {"value": -45, "unit": "°C"}
